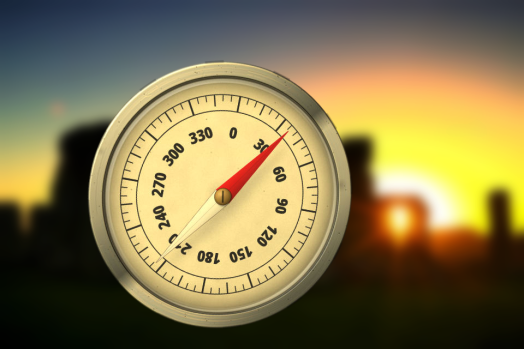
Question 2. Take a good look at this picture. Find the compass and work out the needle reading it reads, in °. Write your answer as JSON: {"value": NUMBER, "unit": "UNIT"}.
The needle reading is {"value": 35, "unit": "°"}
